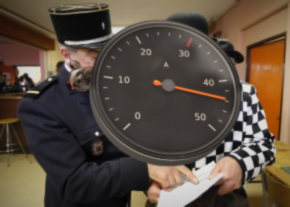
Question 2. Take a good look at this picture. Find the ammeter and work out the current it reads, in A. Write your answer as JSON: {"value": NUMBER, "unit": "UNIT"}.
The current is {"value": 44, "unit": "A"}
